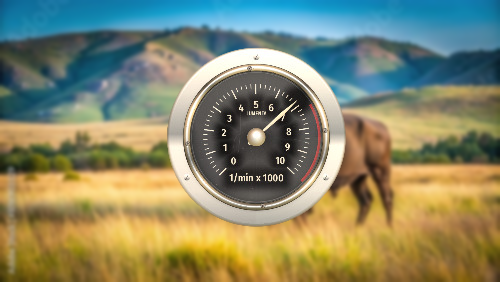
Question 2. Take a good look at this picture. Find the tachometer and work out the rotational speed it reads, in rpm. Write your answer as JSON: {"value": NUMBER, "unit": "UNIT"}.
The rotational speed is {"value": 6800, "unit": "rpm"}
